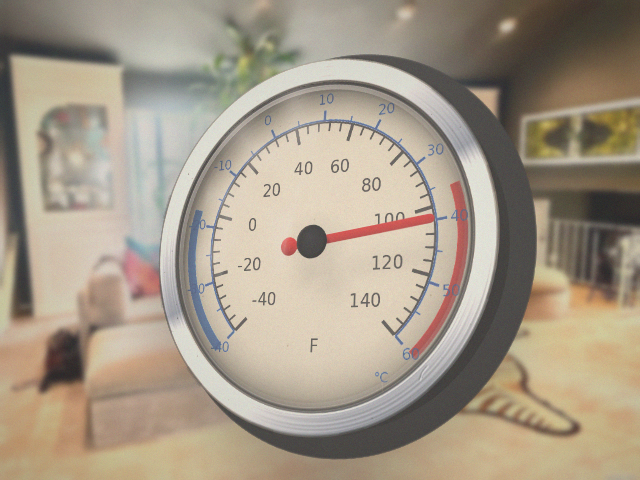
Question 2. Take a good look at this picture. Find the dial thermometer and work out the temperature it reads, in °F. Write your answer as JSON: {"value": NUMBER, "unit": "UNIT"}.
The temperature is {"value": 104, "unit": "°F"}
